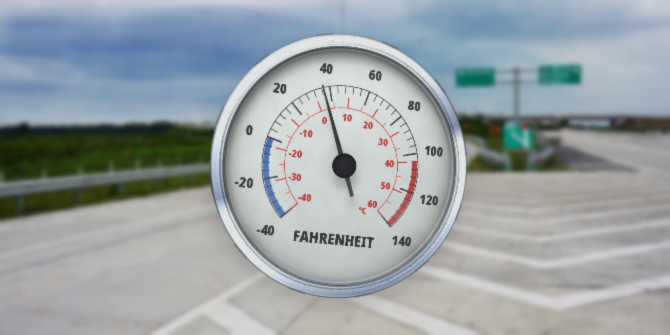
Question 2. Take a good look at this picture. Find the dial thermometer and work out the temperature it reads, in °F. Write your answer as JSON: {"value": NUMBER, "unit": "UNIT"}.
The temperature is {"value": 36, "unit": "°F"}
